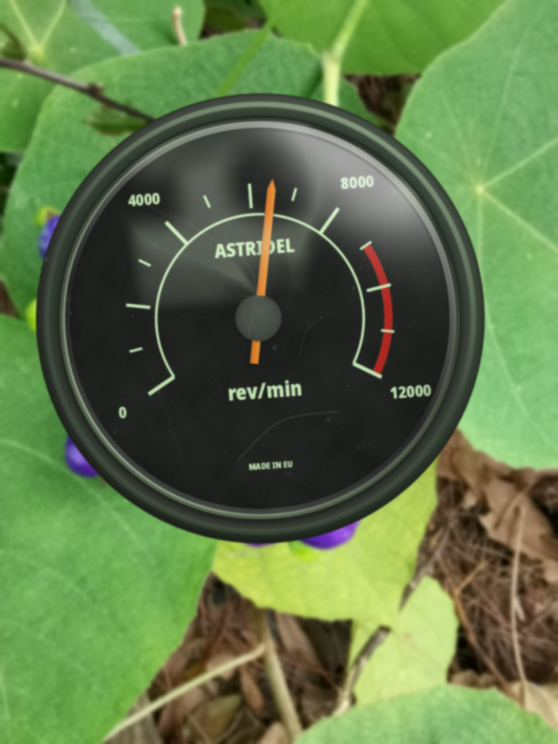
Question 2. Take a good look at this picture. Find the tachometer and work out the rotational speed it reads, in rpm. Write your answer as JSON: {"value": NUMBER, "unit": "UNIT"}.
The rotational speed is {"value": 6500, "unit": "rpm"}
